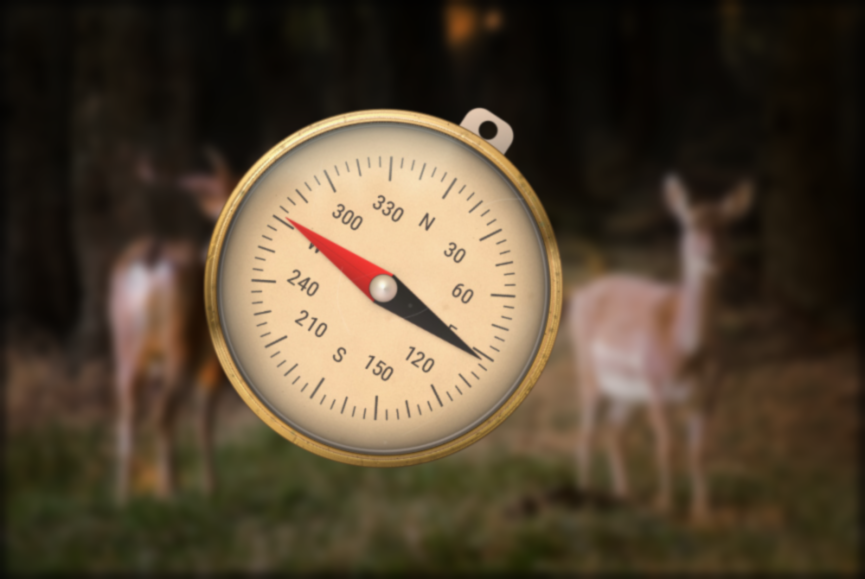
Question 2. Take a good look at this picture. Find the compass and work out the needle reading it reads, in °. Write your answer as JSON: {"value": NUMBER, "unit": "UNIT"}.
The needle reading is {"value": 272.5, "unit": "°"}
